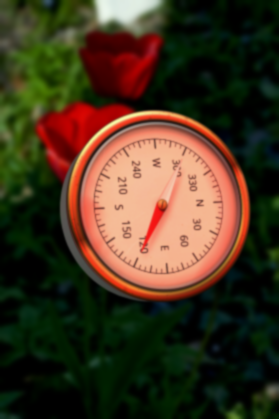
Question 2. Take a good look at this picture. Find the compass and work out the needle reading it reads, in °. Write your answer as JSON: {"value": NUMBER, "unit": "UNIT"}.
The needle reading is {"value": 120, "unit": "°"}
